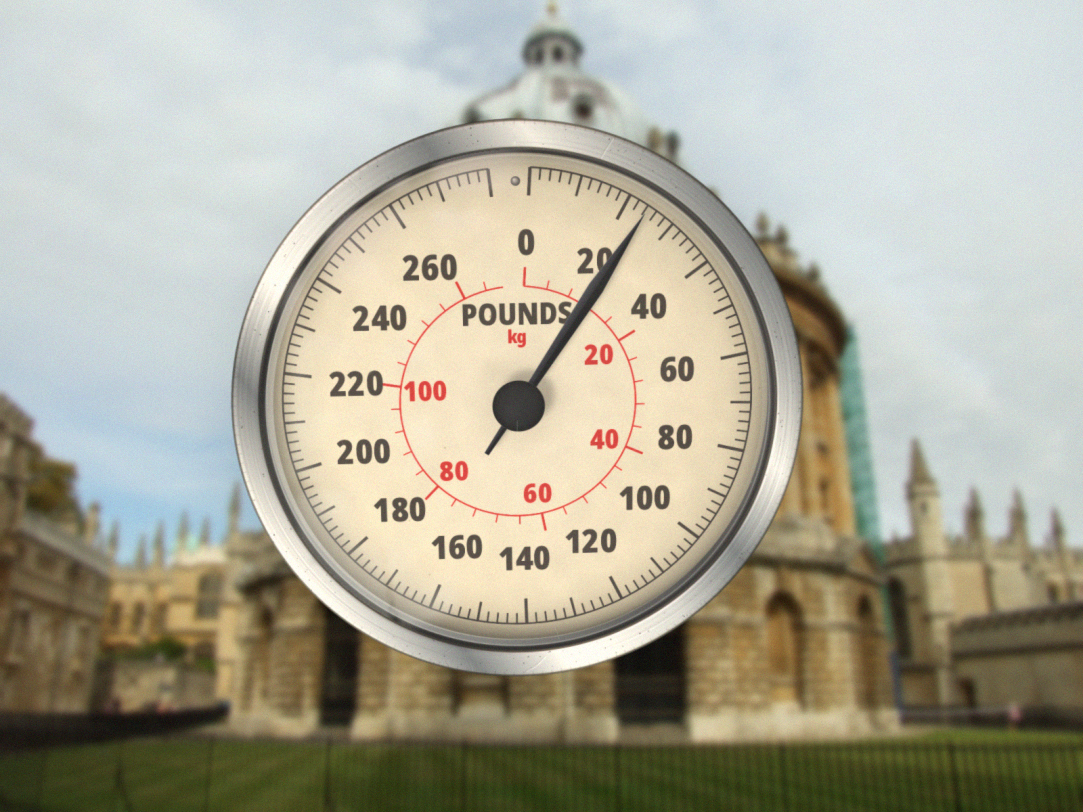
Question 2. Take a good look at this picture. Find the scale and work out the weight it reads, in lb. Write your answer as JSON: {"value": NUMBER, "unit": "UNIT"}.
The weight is {"value": 24, "unit": "lb"}
